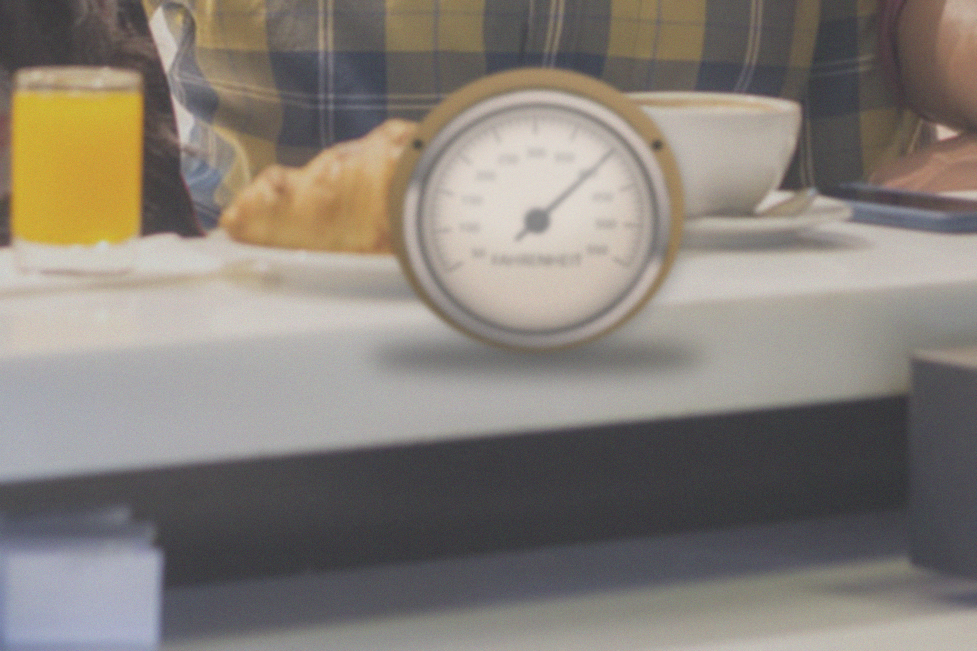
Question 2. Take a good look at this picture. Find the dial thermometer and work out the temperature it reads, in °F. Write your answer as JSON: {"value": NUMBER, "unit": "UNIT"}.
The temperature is {"value": 400, "unit": "°F"}
